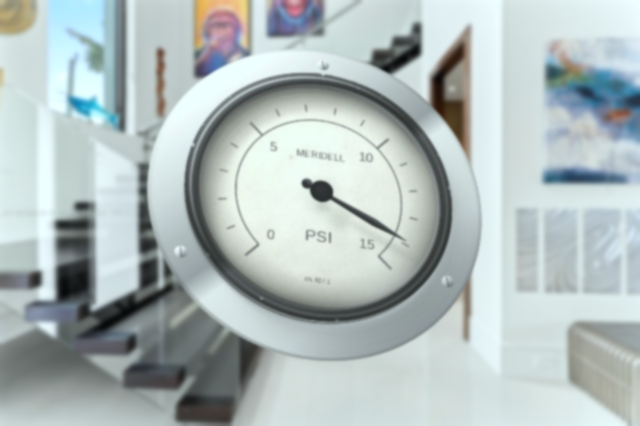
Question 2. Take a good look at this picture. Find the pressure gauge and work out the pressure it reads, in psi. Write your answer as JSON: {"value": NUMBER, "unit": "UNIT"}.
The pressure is {"value": 14, "unit": "psi"}
